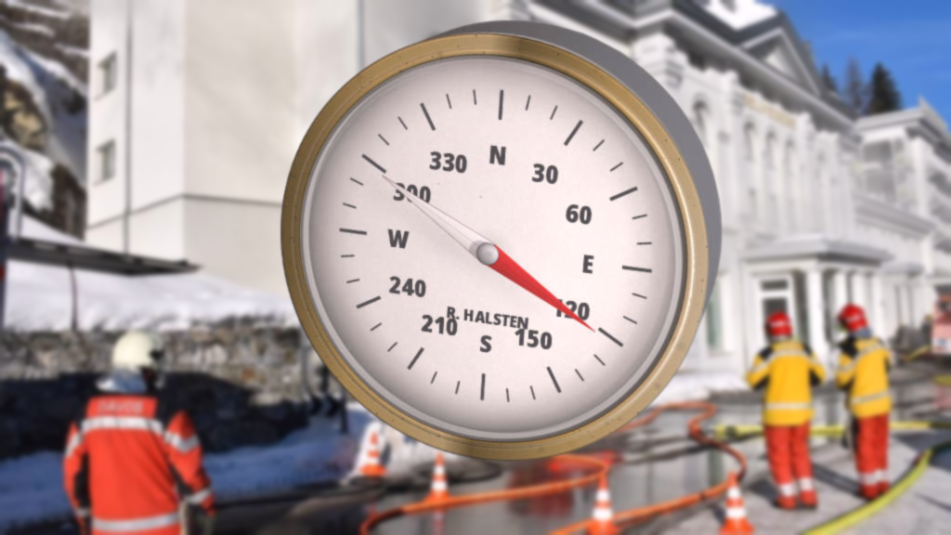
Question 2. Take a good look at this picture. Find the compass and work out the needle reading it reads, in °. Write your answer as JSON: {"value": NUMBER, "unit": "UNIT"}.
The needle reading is {"value": 120, "unit": "°"}
